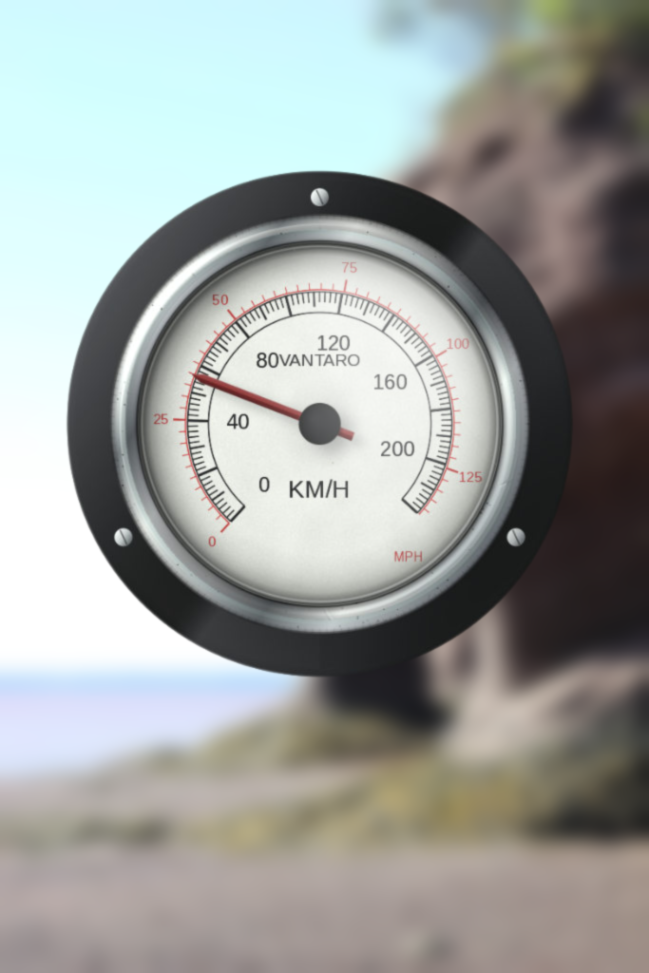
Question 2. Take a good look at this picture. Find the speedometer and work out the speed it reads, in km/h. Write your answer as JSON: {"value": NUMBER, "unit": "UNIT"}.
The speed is {"value": 56, "unit": "km/h"}
